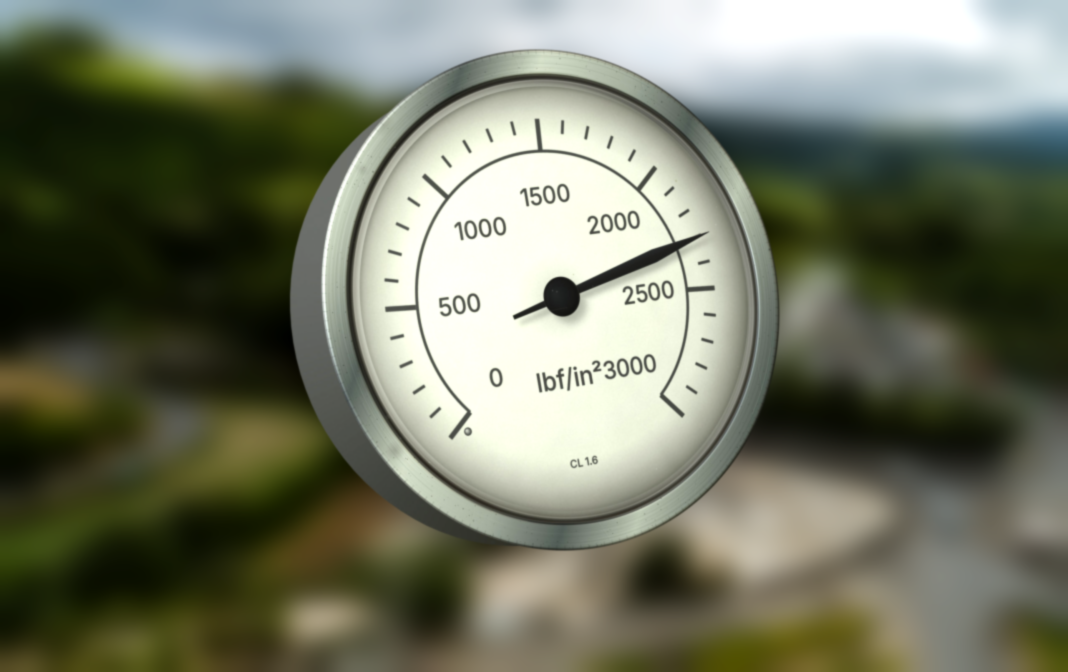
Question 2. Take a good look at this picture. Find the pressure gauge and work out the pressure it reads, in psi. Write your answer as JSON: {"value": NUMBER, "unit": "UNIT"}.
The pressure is {"value": 2300, "unit": "psi"}
